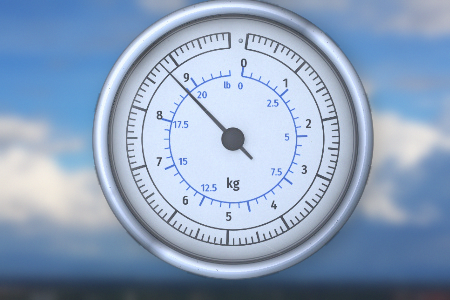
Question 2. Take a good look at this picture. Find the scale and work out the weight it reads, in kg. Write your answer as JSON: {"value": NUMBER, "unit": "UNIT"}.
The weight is {"value": 8.8, "unit": "kg"}
